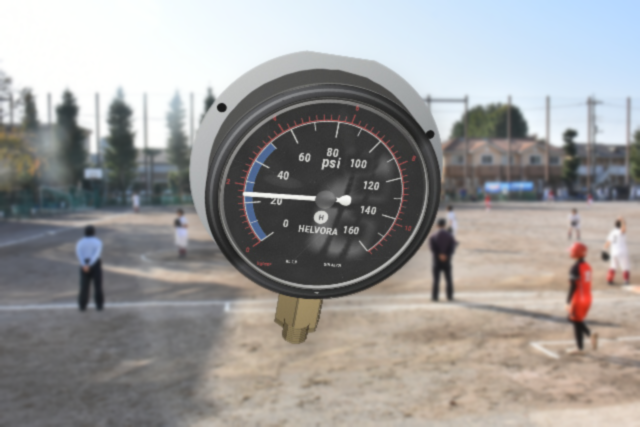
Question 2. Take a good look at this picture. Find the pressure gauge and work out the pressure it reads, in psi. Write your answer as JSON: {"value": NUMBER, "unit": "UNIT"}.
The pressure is {"value": 25, "unit": "psi"}
